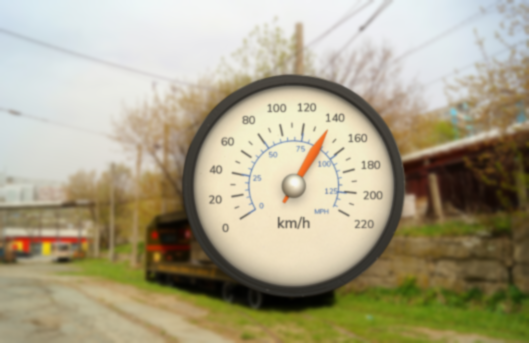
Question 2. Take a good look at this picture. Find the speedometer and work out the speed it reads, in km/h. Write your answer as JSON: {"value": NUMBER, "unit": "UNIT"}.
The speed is {"value": 140, "unit": "km/h"}
